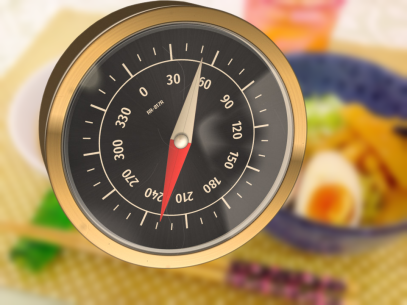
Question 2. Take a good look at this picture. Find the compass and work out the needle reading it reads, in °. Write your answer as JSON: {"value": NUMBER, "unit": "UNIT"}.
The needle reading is {"value": 230, "unit": "°"}
